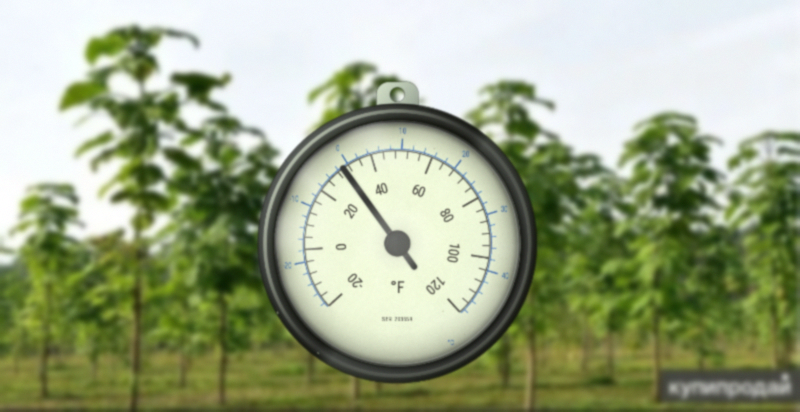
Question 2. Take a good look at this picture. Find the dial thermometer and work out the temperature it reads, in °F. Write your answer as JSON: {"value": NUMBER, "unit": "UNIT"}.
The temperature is {"value": 30, "unit": "°F"}
